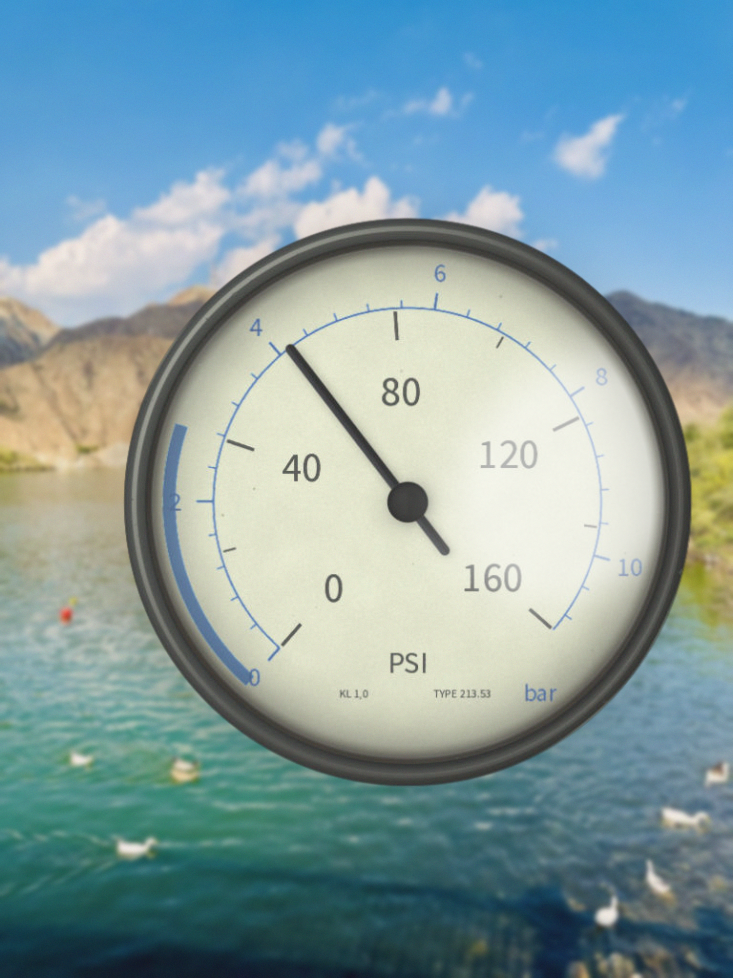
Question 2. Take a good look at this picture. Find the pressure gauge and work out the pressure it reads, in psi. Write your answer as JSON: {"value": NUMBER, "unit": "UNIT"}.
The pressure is {"value": 60, "unit": "psi"}
